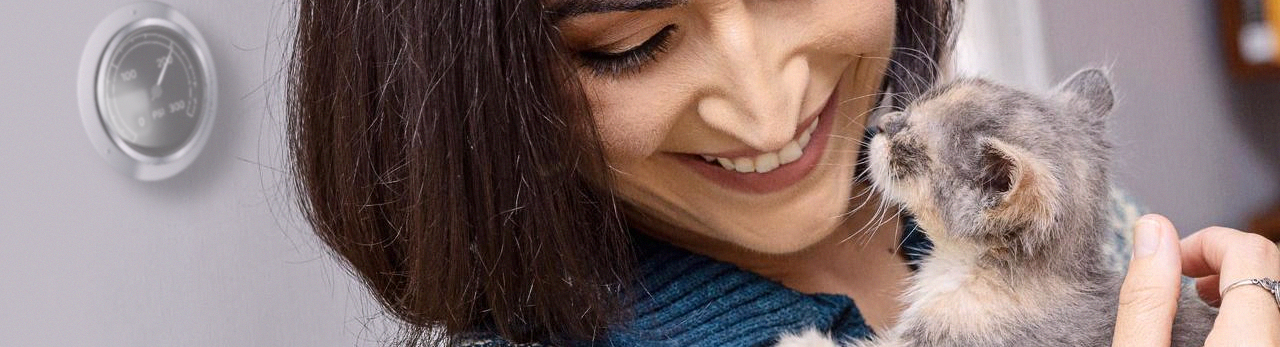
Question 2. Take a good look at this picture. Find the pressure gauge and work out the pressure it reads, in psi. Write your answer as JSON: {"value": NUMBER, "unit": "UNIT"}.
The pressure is {"value": 200, "unit": "psi"}
